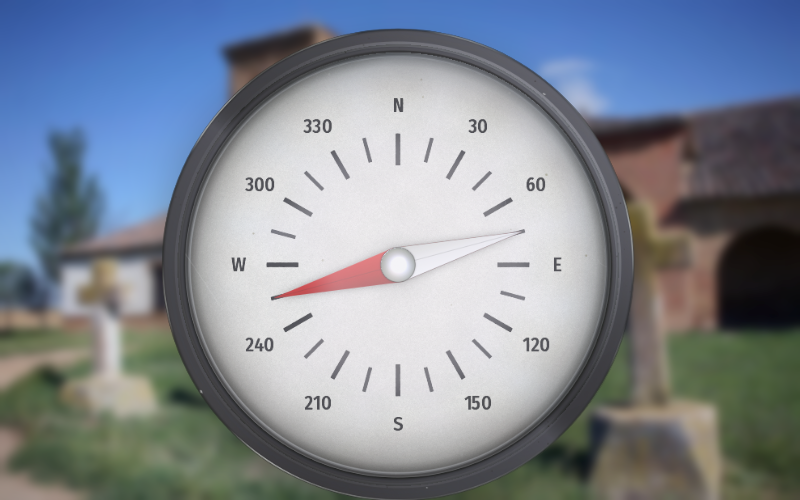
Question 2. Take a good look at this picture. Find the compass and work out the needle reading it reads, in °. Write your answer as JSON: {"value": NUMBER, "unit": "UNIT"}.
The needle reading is {"value": 255, "unit": "°"}
